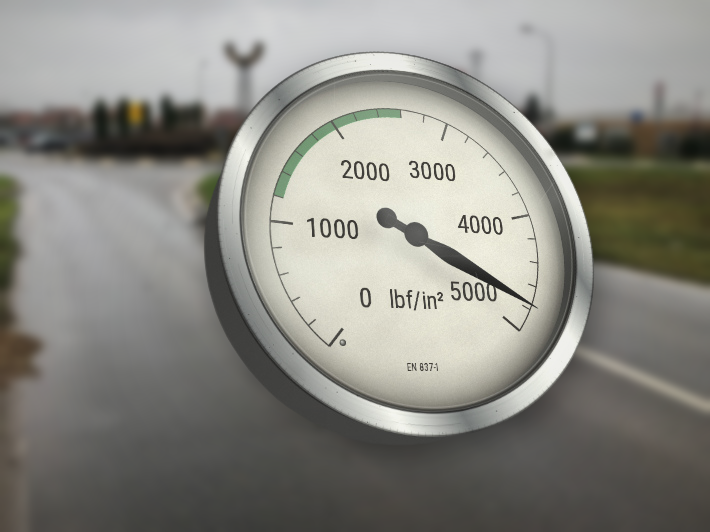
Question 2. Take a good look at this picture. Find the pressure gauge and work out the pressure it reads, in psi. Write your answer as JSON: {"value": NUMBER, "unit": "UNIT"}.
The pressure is {"value": 4800, "unit": "psi"}
